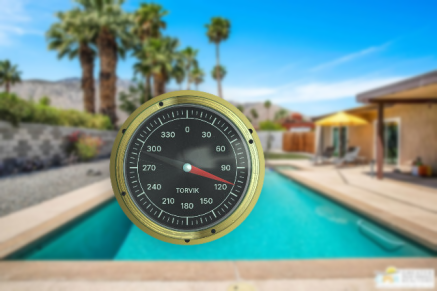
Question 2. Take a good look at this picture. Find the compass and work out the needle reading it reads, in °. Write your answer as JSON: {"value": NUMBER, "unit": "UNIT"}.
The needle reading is {"value": 110, "unit": "°"}
